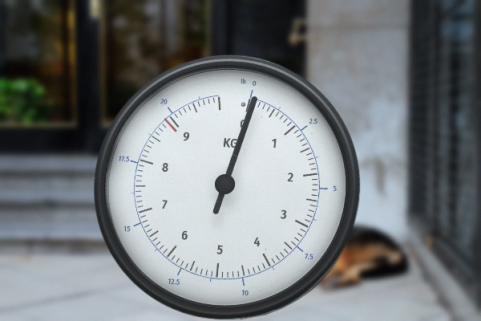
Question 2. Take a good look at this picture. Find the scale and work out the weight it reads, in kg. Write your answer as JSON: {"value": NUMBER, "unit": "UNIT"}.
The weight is {"value": 0.1, "unit": "kg"}
